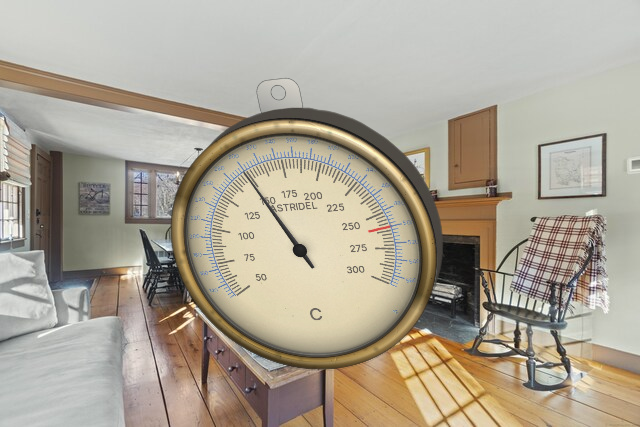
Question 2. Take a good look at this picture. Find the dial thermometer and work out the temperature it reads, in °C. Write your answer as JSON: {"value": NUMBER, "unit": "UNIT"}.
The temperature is {"value": 150, "unit": "°C"}
